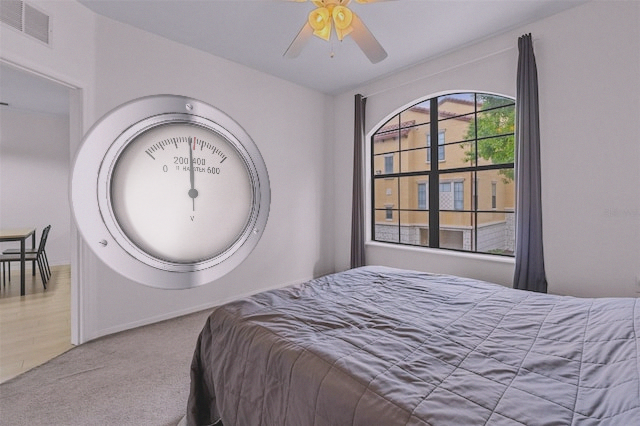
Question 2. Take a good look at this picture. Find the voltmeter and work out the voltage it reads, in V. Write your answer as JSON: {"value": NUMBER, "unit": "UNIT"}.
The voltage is {"value": 300, "unit": "V"}
